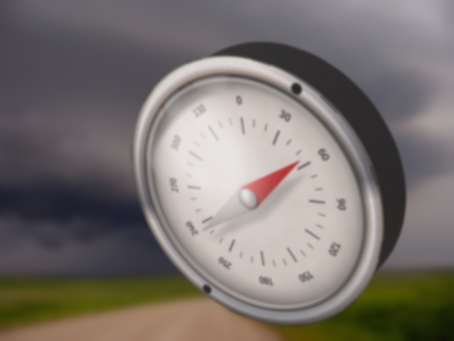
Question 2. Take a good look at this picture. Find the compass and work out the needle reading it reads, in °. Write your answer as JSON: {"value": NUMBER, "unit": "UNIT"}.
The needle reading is {"value": 55, "unit": "°"}
